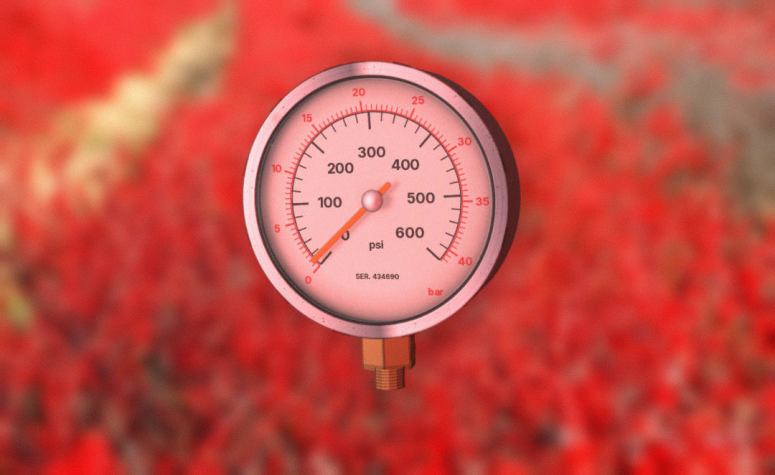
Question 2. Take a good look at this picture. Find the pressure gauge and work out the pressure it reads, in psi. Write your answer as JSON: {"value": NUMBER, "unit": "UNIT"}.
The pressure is {"value": 10, "unit": "psi"}
